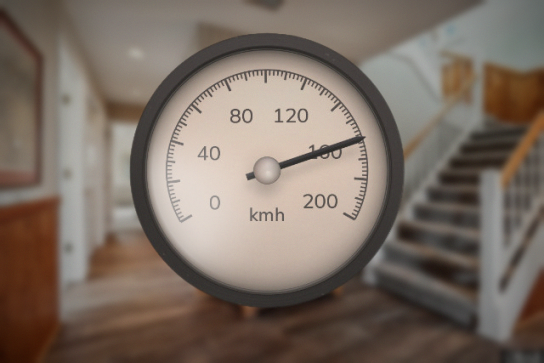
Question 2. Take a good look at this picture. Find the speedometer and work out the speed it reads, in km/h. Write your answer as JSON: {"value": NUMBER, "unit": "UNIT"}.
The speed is {"value": 160, "unit": "km/h"}
